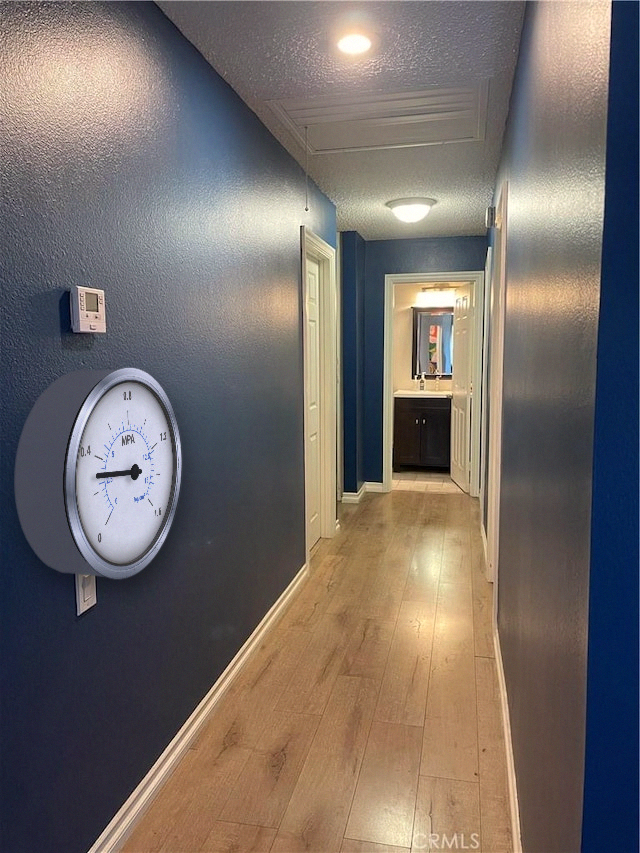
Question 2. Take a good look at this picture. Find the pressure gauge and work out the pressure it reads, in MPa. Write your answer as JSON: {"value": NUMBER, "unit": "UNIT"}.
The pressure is {"value": 0.3, "unit": "MPa"}
